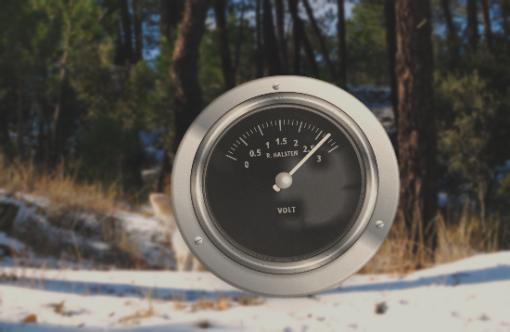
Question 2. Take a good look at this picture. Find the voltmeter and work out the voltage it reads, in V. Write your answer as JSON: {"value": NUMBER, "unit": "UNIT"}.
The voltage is {"value": 2.7, "unit": "V"}
